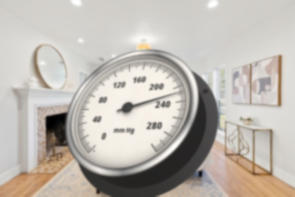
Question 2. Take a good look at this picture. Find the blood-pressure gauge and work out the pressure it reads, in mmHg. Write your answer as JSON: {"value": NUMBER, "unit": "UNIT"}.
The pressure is {"value": 230, "unit": "mmHg"}
